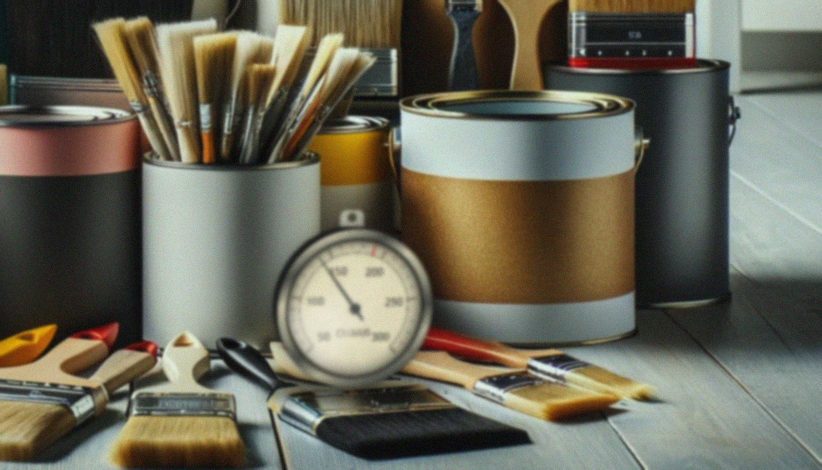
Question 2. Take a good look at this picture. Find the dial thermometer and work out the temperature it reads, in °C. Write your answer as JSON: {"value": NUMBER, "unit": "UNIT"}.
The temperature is {"value": 140, "unit": "°C"}
